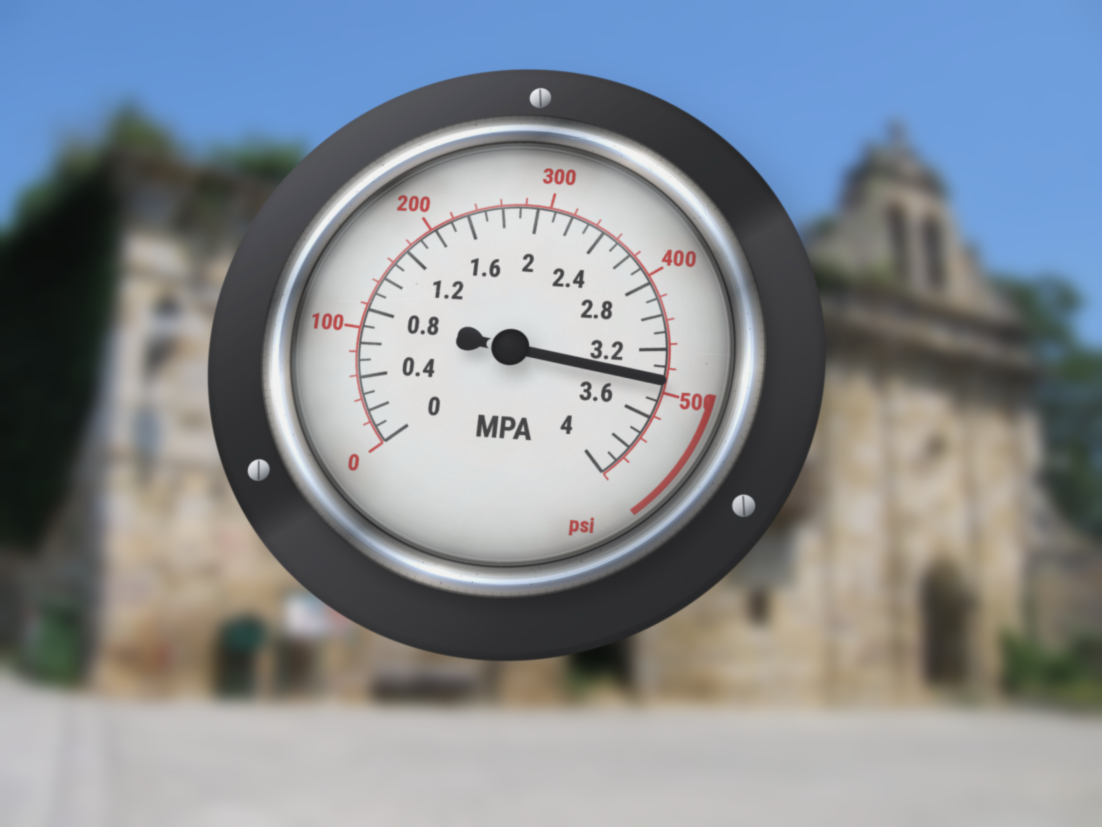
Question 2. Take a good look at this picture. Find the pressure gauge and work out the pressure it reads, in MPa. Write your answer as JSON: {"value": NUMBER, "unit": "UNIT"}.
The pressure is {"value": 3.4, "unit": "MPa"}
